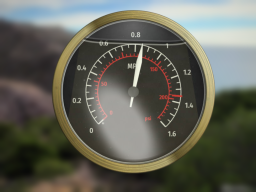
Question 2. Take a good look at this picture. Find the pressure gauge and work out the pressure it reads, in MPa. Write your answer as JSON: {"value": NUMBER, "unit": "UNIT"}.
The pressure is {"value": 0.85, "unit": "MPa"}
